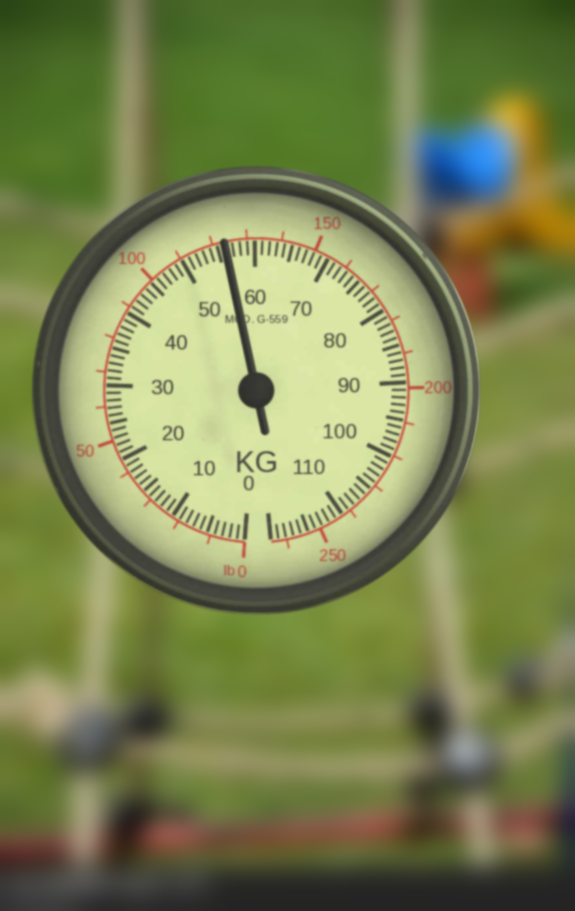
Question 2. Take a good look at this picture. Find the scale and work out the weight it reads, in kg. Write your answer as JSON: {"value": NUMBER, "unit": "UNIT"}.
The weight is {"value": 56, "unit": "kg"}
